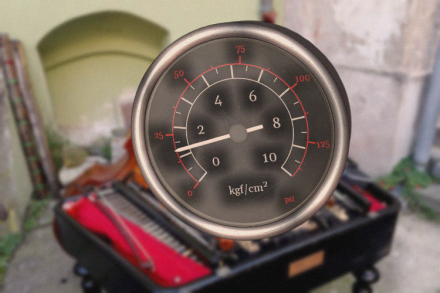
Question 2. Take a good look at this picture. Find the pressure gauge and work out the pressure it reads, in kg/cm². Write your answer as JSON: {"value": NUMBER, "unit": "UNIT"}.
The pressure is {"value": 1.25, "unit": "kg/cm²"}
